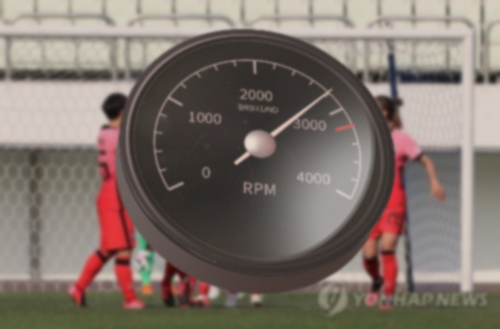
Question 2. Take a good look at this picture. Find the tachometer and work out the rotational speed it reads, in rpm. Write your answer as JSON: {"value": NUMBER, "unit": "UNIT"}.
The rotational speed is {"value": 2800, "unit": "rpm"}
